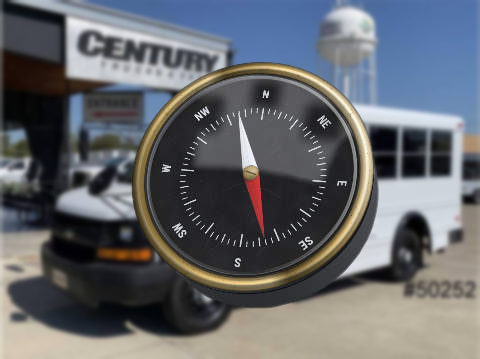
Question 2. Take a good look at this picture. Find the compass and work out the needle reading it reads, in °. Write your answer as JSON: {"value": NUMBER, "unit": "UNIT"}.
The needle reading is {"value": 160, "unit": "°"}
